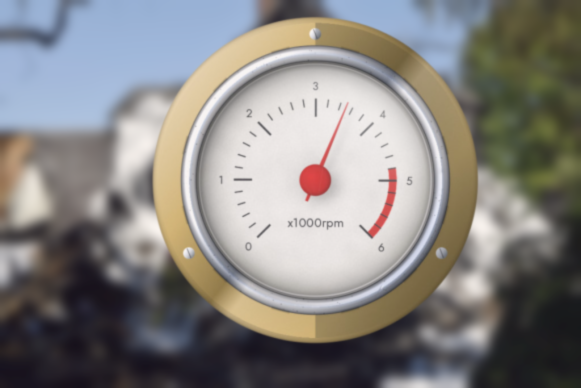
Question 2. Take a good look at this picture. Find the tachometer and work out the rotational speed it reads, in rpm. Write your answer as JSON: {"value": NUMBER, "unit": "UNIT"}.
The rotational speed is {"value": 3500, "unit": "rpm"}
